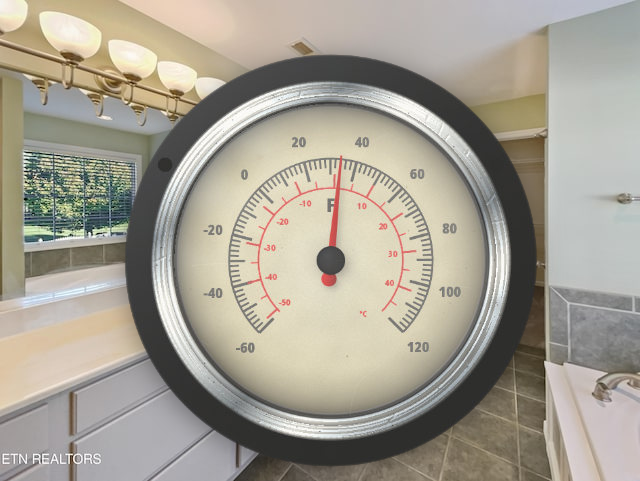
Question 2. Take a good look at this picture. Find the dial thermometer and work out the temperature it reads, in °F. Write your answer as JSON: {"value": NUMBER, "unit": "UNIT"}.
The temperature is {"value": 34, "unit": "°F"}
